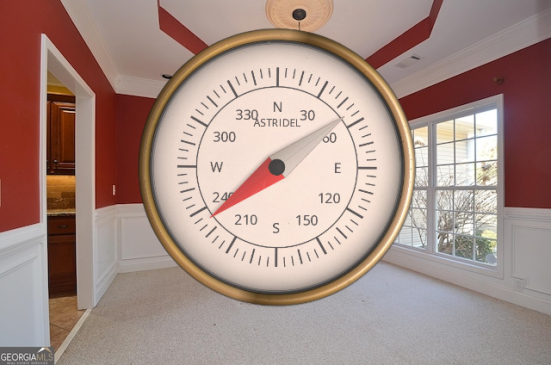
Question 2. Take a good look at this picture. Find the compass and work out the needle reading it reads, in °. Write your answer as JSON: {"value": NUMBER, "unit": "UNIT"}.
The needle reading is {"value": 232.5, "unit": "°"}
